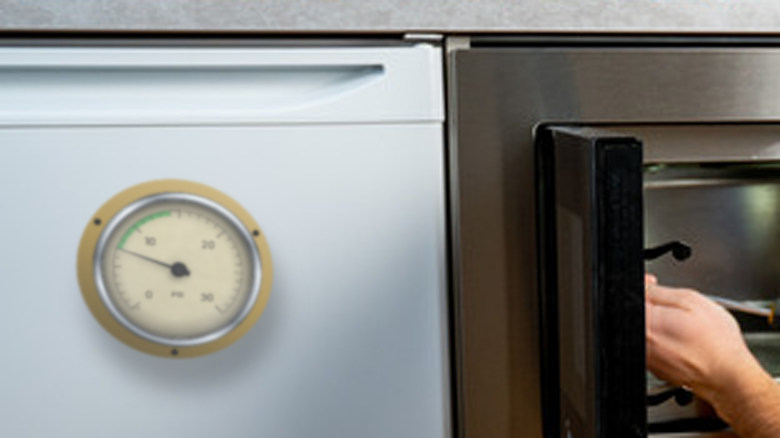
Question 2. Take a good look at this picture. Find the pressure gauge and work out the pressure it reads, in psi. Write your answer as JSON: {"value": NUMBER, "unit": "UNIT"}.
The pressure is {"value": 7, "unit": "psi"}
